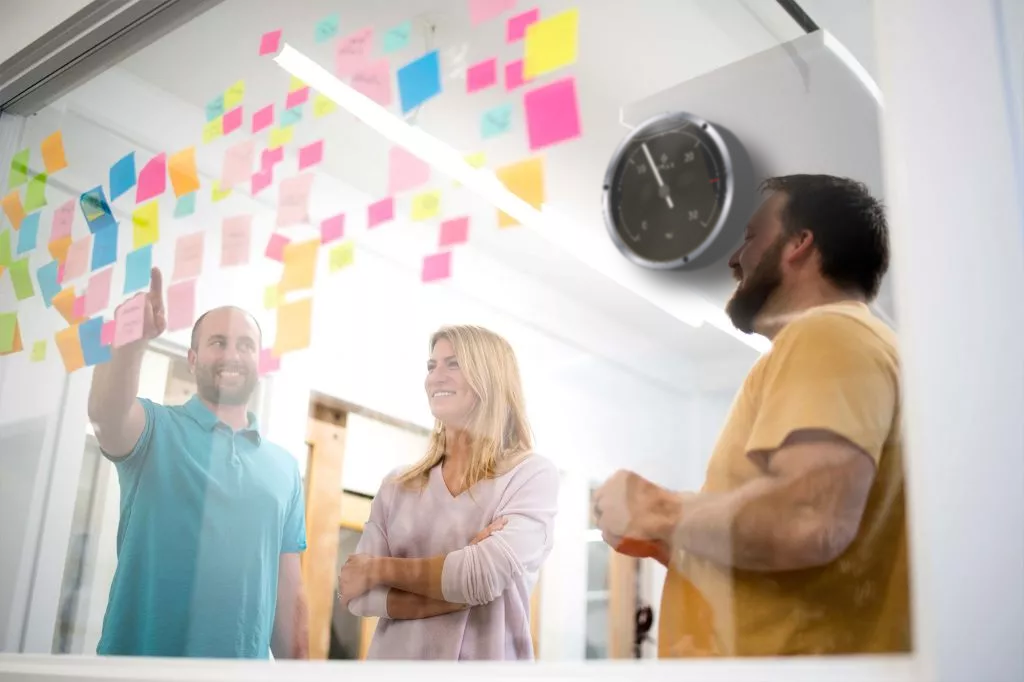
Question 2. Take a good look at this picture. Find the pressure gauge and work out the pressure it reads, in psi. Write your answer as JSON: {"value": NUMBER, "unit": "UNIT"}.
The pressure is {"value": 12.5, "unit": "psi"}
